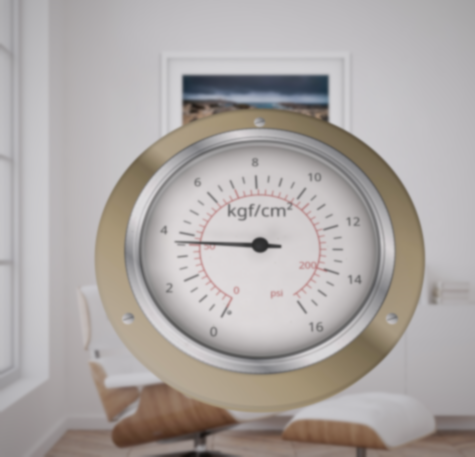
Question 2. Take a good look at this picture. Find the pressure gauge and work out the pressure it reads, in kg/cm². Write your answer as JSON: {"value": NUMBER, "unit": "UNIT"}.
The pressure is {"value": 3.5, "unit": "kg/cm²"}
